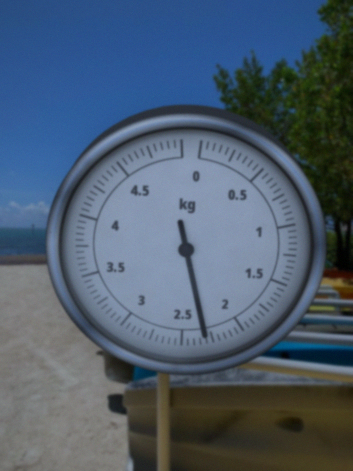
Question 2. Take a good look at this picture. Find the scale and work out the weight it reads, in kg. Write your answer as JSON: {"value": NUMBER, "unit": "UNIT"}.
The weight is {"value": 2.3, "unit": "kg"}
